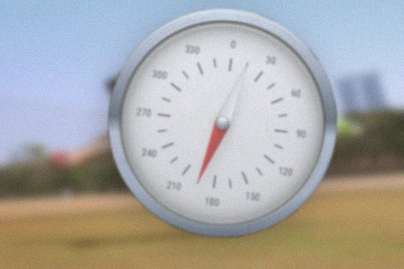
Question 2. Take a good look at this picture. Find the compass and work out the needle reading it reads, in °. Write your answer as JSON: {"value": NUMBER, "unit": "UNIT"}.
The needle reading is {"value": 195, "unit": "°"}
